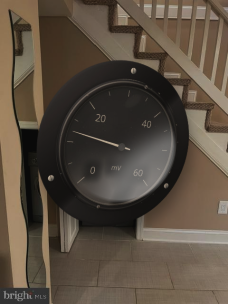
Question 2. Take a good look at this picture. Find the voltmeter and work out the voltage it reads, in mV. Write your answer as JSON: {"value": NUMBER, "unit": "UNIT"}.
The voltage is {"value": 12.5, "unit": "mV"}
